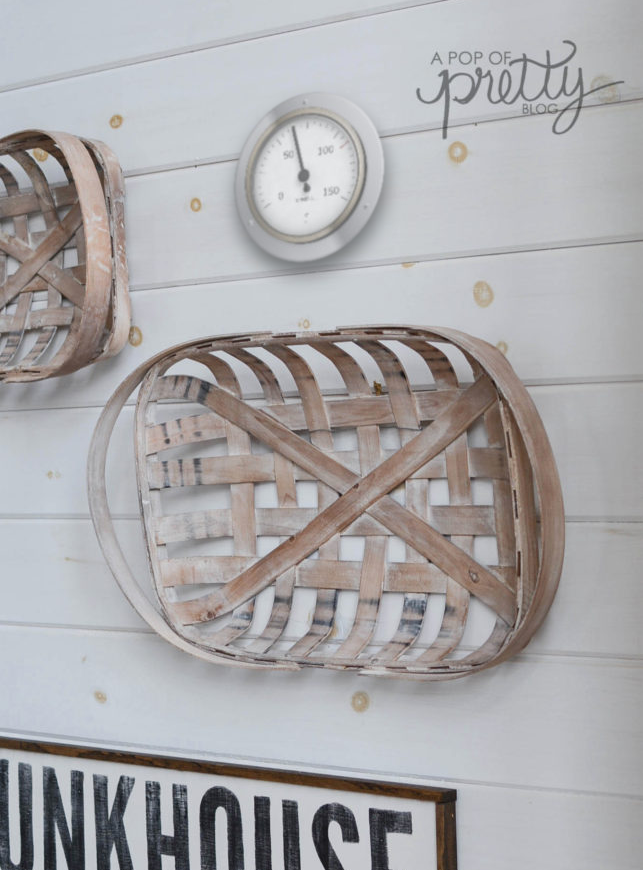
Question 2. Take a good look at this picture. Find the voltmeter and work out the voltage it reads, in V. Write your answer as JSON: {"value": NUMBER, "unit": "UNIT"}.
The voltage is {"value": 65, "unit": "V"}
